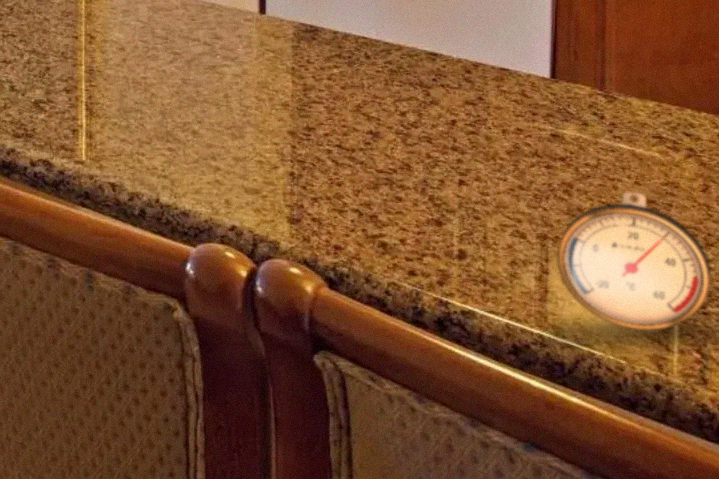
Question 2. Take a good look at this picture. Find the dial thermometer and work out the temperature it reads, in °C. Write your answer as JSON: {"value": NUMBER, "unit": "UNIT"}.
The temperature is {"value": 30, "unit": "°C"}
